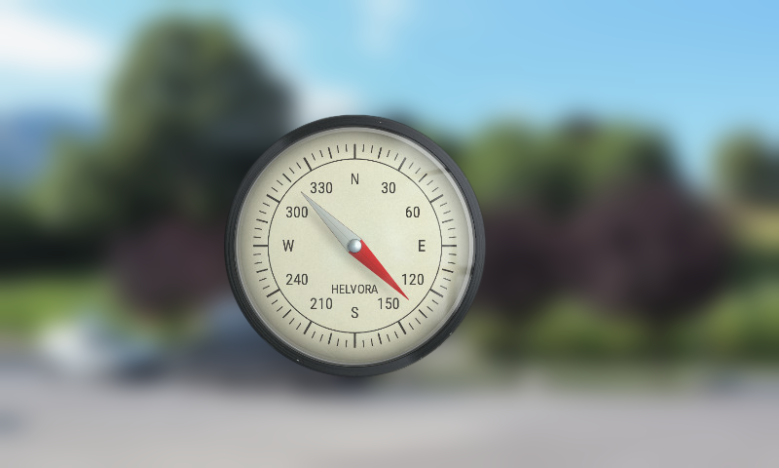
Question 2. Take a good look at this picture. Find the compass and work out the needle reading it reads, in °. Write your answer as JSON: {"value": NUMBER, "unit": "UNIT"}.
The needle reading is {"value": 135, "unit": "°"}
